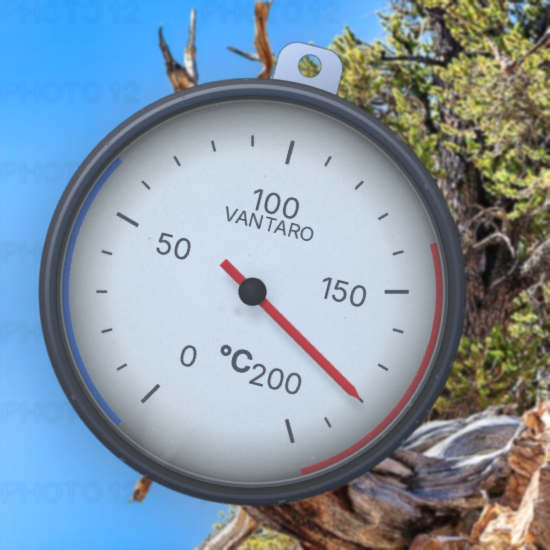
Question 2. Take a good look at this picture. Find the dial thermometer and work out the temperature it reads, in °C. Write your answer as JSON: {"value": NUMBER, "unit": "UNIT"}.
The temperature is {"value": 180, "unit": "°C"}
